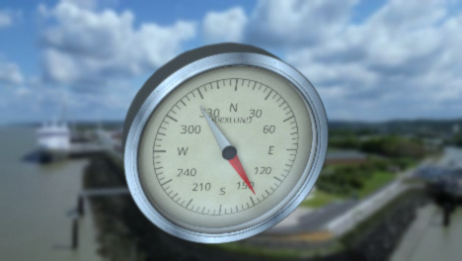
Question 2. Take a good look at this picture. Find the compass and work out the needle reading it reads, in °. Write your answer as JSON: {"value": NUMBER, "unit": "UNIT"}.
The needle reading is {"value": 145, "unit": "°"}
